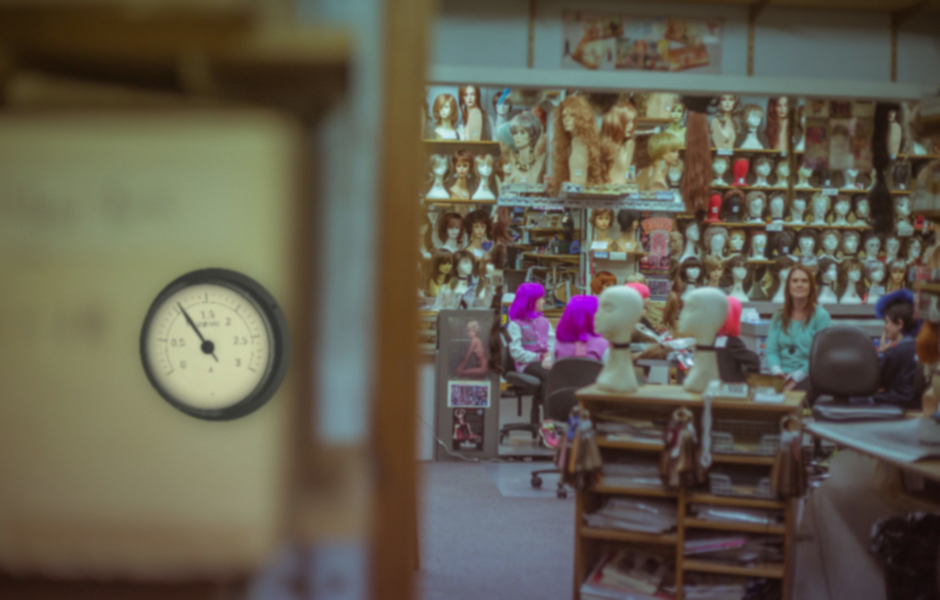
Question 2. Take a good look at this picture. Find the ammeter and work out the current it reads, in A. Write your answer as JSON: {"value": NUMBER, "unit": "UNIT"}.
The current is {"value": 1.1, "unit": "A"}
